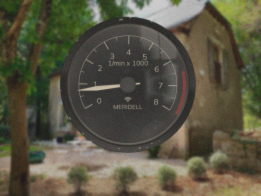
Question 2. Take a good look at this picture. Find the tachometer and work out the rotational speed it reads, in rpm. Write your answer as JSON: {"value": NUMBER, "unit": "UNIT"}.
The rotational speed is {"value": 750, "unit": "rpm"}
